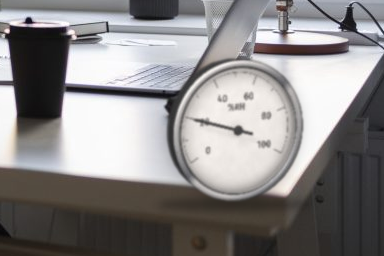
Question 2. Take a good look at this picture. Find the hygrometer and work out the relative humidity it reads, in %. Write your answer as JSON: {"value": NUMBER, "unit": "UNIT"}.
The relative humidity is {"value": 20, "unit": "%"}
